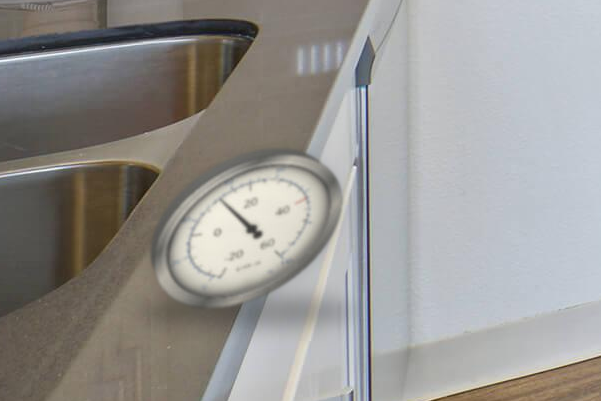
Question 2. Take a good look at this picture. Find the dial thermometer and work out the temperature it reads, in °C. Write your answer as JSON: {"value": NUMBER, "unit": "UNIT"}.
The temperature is {"value": 12, "unit": "°C"}
